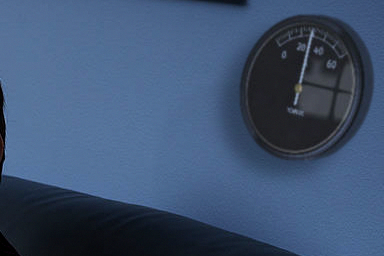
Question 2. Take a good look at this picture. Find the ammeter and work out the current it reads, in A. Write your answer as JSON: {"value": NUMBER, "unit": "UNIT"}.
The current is {"value": 30, "unit": "A"}
